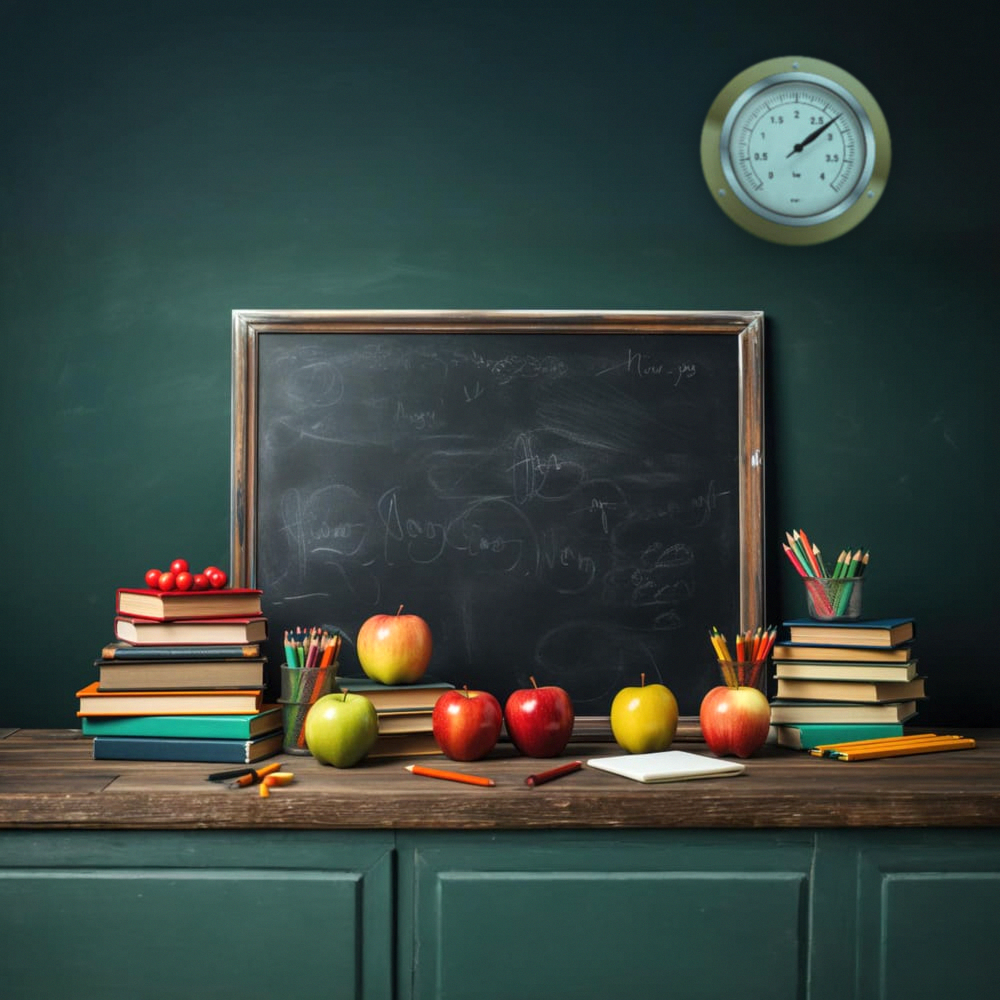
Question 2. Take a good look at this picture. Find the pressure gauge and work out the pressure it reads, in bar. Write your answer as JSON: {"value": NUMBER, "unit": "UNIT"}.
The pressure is {"value": 2.75, "unit": "bar"}
